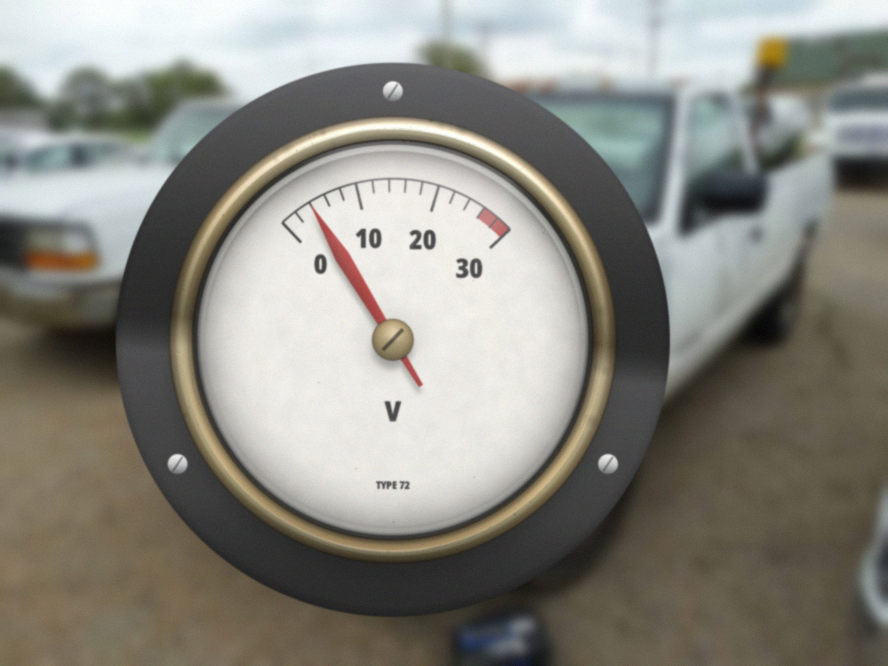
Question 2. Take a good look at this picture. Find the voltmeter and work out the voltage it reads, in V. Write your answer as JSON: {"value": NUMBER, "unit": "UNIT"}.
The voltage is {"value": 4, "unit": "V"}
